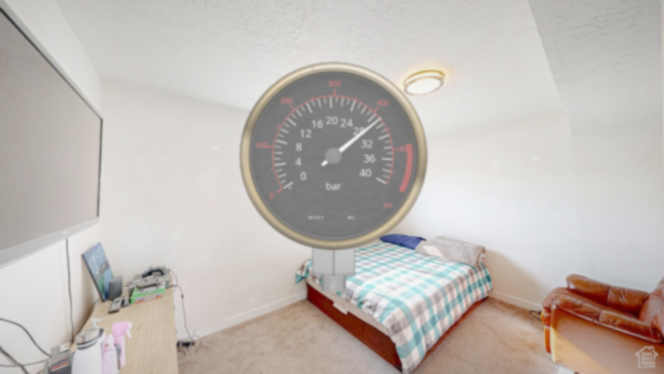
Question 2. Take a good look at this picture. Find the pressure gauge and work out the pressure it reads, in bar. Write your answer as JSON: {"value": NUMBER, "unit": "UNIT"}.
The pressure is {"value": 29, "unit": "bar"}
